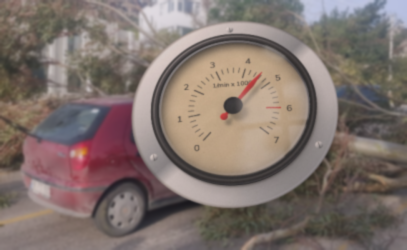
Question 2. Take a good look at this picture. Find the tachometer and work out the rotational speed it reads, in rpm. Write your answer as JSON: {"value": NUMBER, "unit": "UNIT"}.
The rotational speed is {"value": 4600, "unit": "rpm"}
